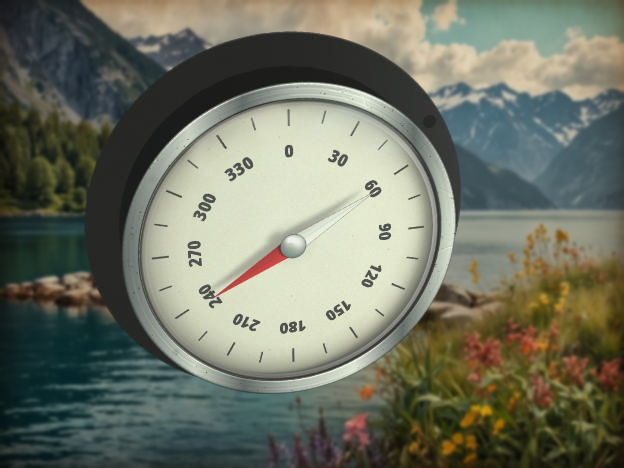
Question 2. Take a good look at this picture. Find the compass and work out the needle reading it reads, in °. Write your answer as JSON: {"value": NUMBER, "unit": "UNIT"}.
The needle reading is {"value": 240, "unit": "°"}
